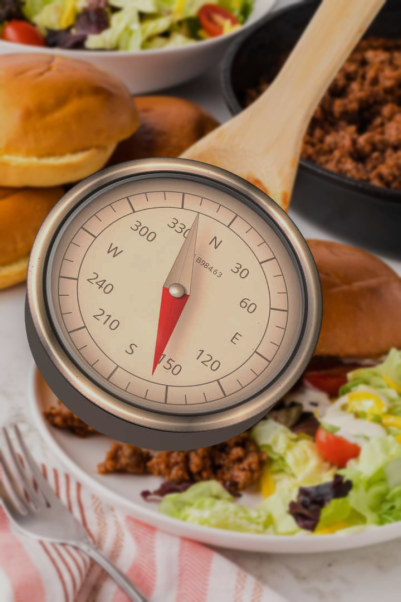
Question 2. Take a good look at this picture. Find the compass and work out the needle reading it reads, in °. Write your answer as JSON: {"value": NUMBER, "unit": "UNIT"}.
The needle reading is {"value": 160, "unit": "°"}
